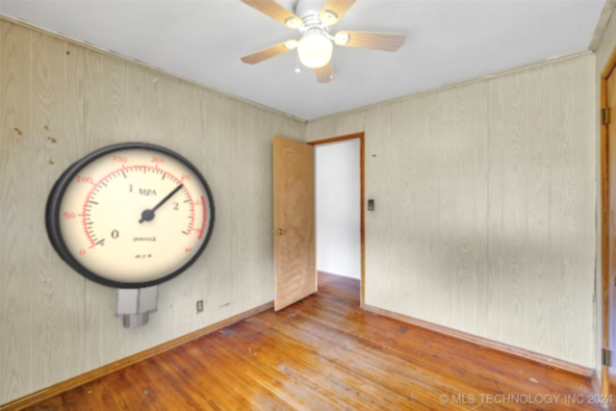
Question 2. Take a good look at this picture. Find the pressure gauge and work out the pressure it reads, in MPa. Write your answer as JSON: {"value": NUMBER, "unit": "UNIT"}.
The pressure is {"value": 1.75, "unit": "MPa"}
